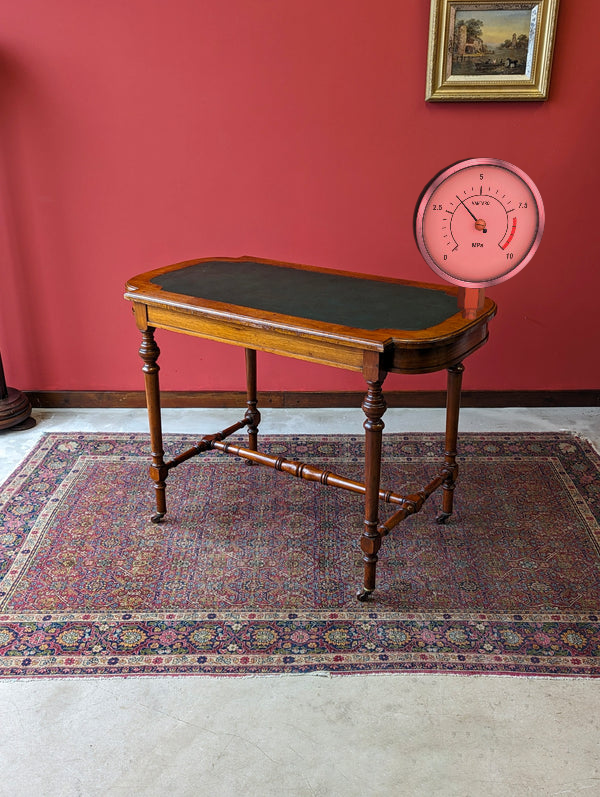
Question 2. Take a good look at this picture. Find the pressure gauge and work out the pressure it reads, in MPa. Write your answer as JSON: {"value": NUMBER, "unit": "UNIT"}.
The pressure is {"value": 3.5, "unit": "MPa"}
